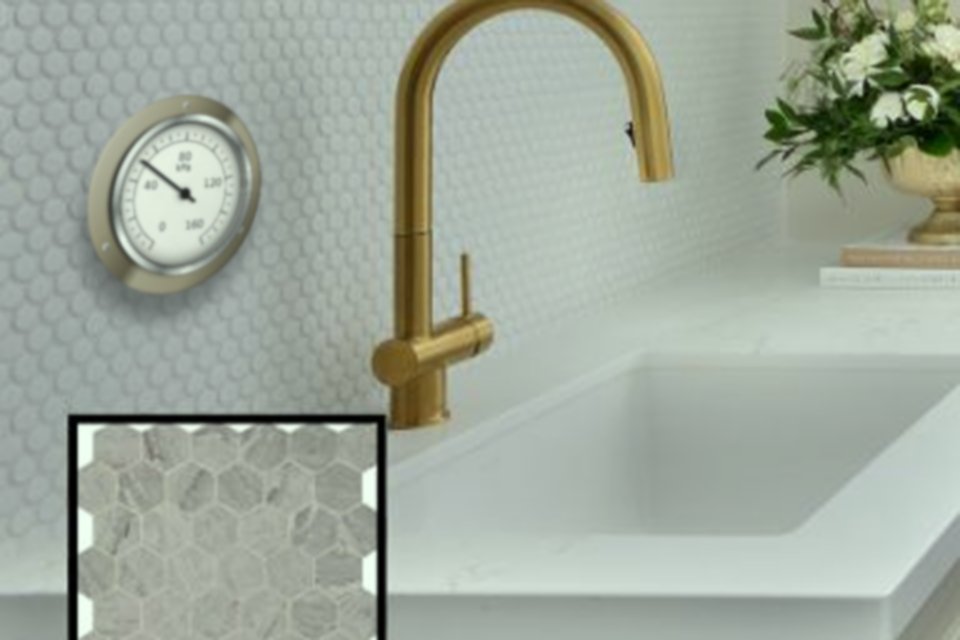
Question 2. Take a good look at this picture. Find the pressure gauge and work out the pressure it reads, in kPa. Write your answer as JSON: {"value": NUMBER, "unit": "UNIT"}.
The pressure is {"value": 50, "unit": "kPa"}
